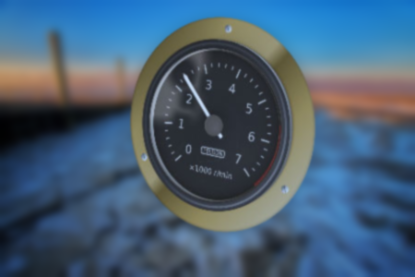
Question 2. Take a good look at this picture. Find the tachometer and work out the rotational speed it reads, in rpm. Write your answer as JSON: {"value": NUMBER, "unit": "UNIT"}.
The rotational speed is {"value": 2400, "unit": "rpm"}
